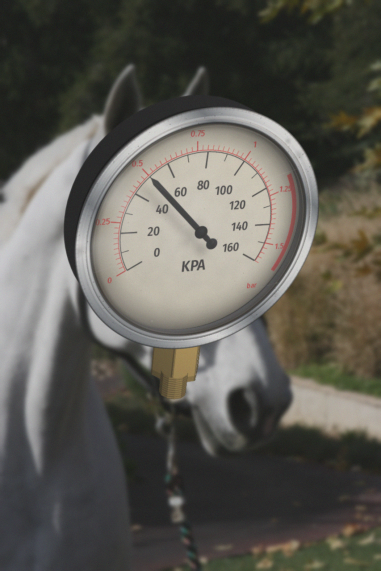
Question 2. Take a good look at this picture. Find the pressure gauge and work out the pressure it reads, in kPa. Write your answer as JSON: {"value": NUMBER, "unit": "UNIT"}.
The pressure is {"value": 50, "unit": "kPa"}
